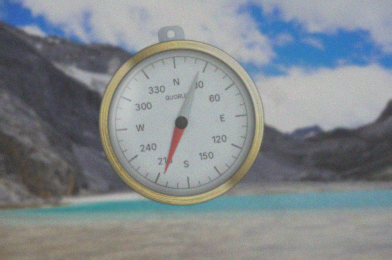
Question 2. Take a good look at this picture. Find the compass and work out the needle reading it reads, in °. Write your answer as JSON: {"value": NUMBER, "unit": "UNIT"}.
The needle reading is {"value": 205, "unit": "°"}
